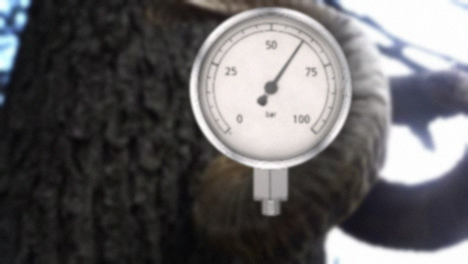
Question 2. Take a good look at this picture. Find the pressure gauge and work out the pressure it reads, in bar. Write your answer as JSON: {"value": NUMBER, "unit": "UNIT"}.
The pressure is {"value": 62.5, "unit": "bar"}
